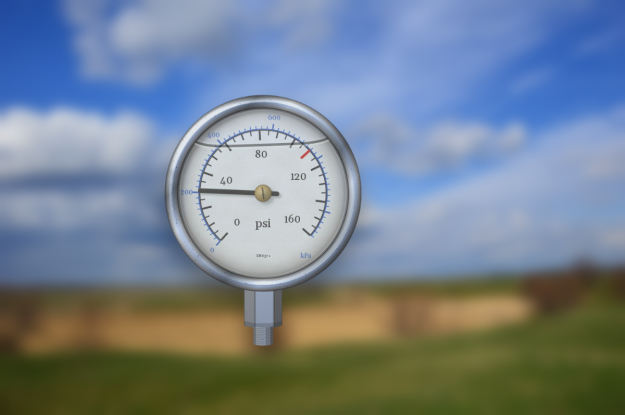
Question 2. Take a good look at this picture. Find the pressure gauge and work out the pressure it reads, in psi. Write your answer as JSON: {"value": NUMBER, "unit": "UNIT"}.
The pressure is {"value": 30, "unit": "psi"}
